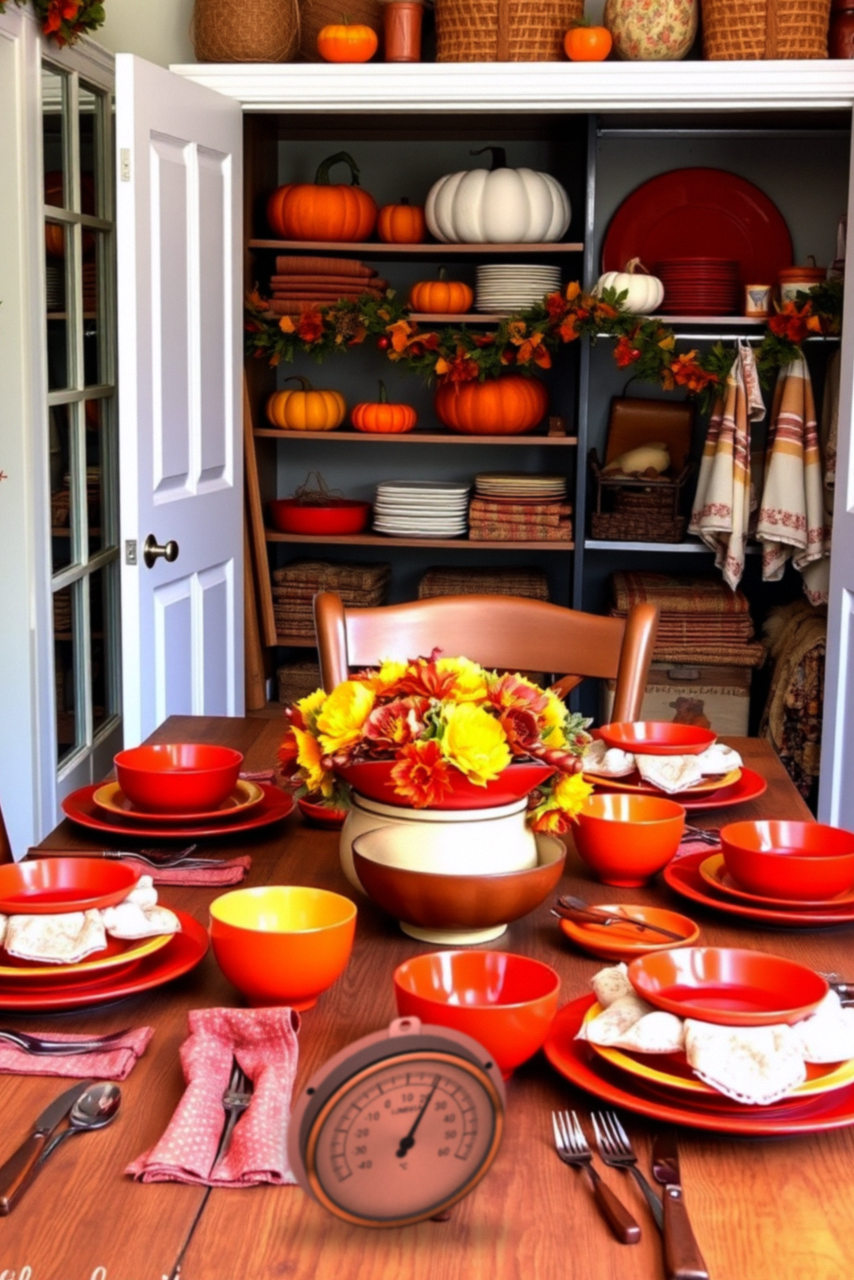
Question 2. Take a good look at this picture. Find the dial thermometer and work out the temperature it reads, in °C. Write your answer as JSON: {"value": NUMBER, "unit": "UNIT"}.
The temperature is {"value": 20, "unit": "°C"}
